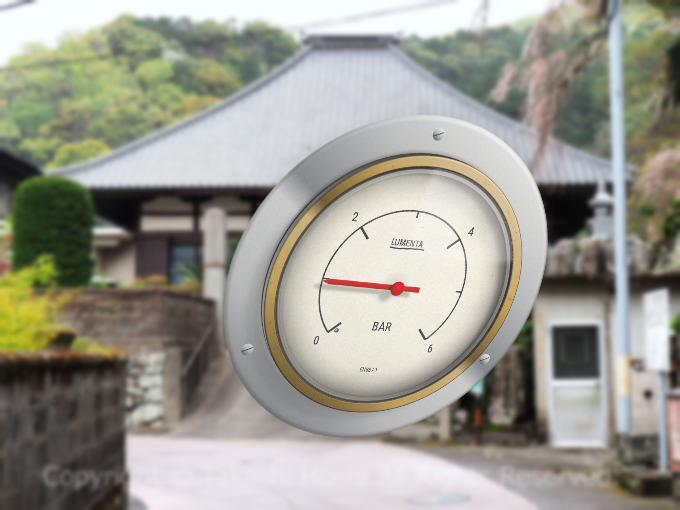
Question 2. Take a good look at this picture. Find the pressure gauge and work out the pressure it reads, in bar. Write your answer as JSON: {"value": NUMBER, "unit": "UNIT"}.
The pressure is {"value": 1, "unit": "bar"}
